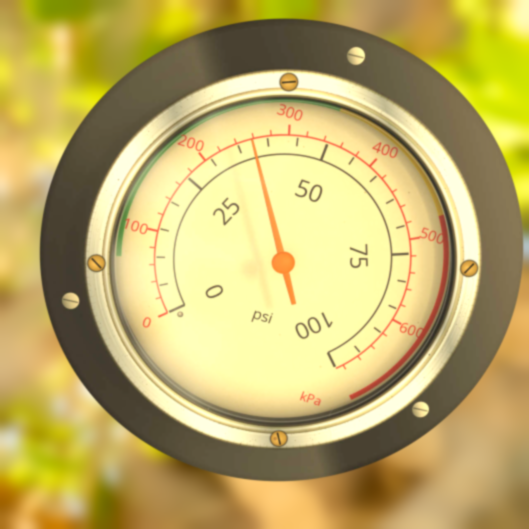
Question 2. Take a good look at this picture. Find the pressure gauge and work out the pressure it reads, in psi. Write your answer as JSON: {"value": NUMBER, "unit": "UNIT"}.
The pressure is {"value": 37.5, "unit": "psi"}
